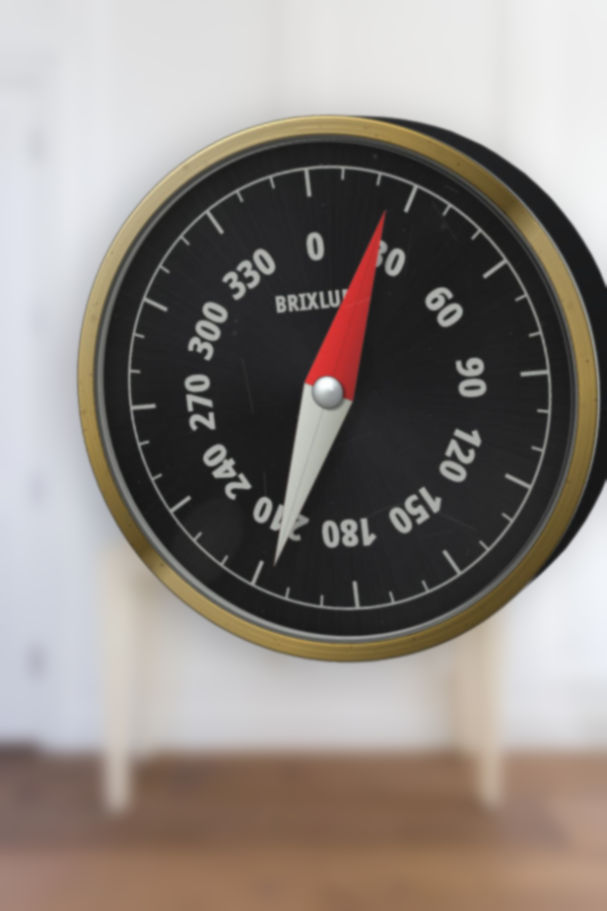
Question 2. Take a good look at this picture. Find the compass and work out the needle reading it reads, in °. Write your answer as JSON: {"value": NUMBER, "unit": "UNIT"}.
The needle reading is {"value": 25, "unit": "°"}
